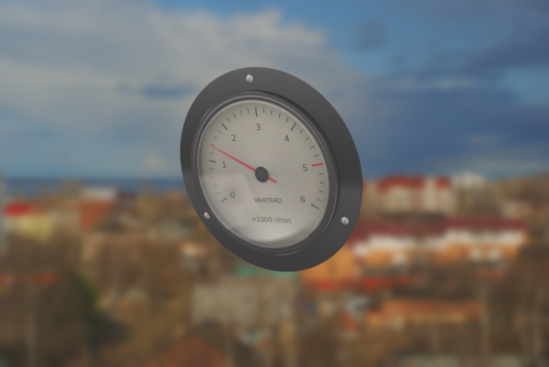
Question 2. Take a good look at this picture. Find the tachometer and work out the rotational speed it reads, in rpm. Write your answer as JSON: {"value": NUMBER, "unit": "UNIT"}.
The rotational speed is {"value": 1400, "unit": "rpm"}
